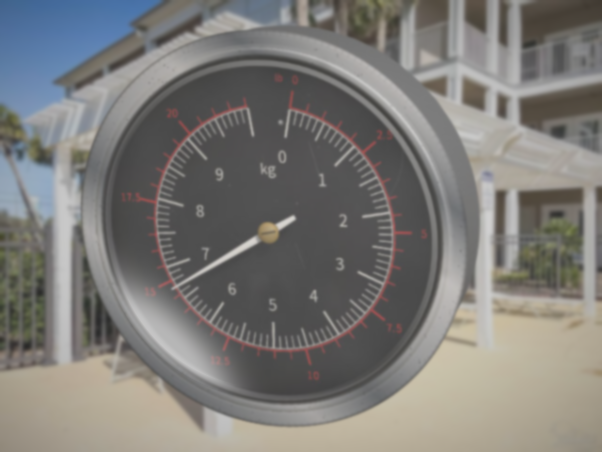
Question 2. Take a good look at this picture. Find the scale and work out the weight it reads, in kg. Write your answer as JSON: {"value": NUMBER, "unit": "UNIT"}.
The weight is {"value": 6.7, "unit": "kg"}
